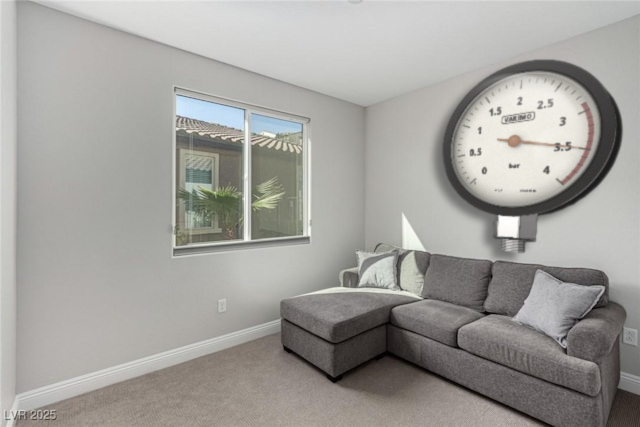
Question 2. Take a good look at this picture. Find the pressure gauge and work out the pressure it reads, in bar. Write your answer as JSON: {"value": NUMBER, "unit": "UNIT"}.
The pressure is {"value": 3.5, "unit": "bar"}
